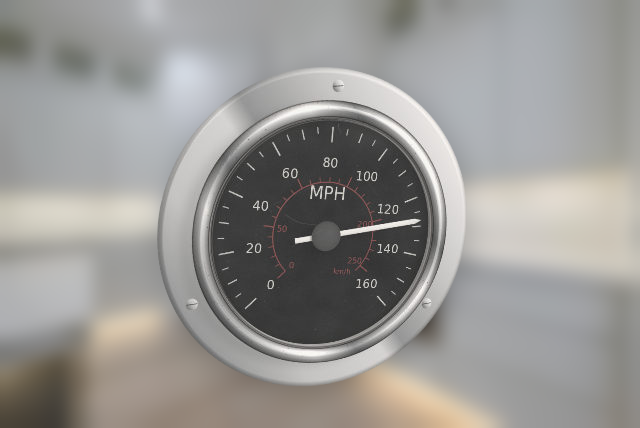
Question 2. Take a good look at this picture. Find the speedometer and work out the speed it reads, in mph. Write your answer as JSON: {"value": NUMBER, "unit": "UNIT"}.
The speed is {"value": 127.5, "unit": "mph"}
